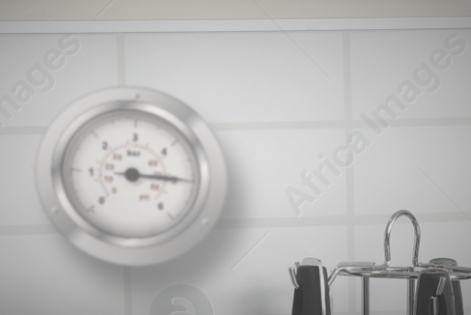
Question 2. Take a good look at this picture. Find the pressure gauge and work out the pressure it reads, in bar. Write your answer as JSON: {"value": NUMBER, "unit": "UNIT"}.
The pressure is {"value": 5, "unit": "bar"}
